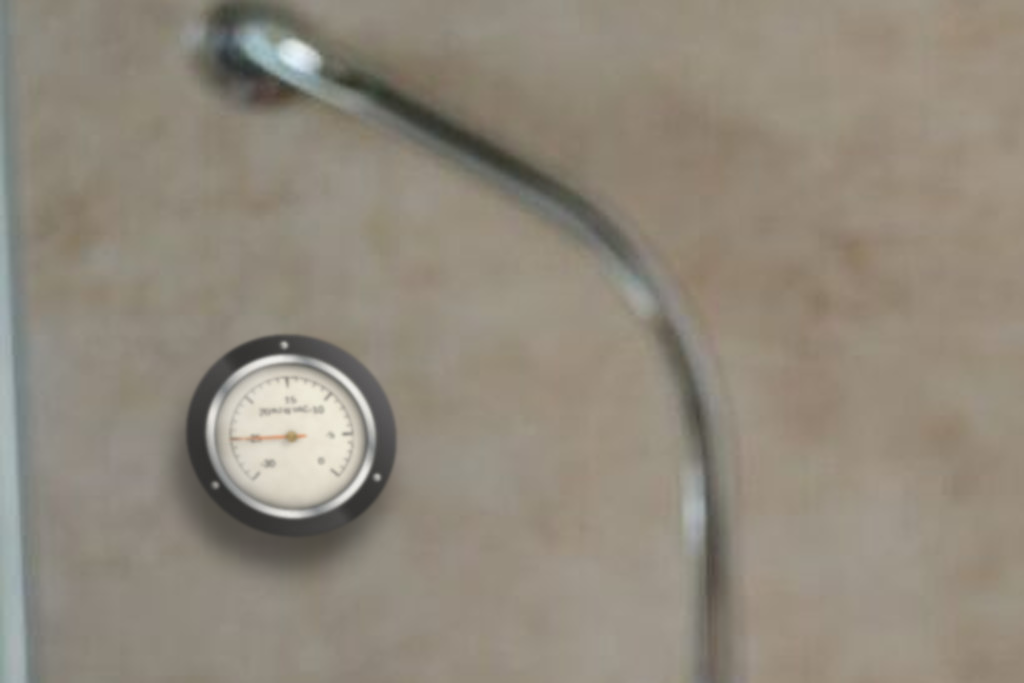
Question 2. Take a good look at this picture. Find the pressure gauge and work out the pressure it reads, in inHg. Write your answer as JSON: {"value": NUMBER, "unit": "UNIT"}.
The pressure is {"value": -25, "unit": "inHg"}
